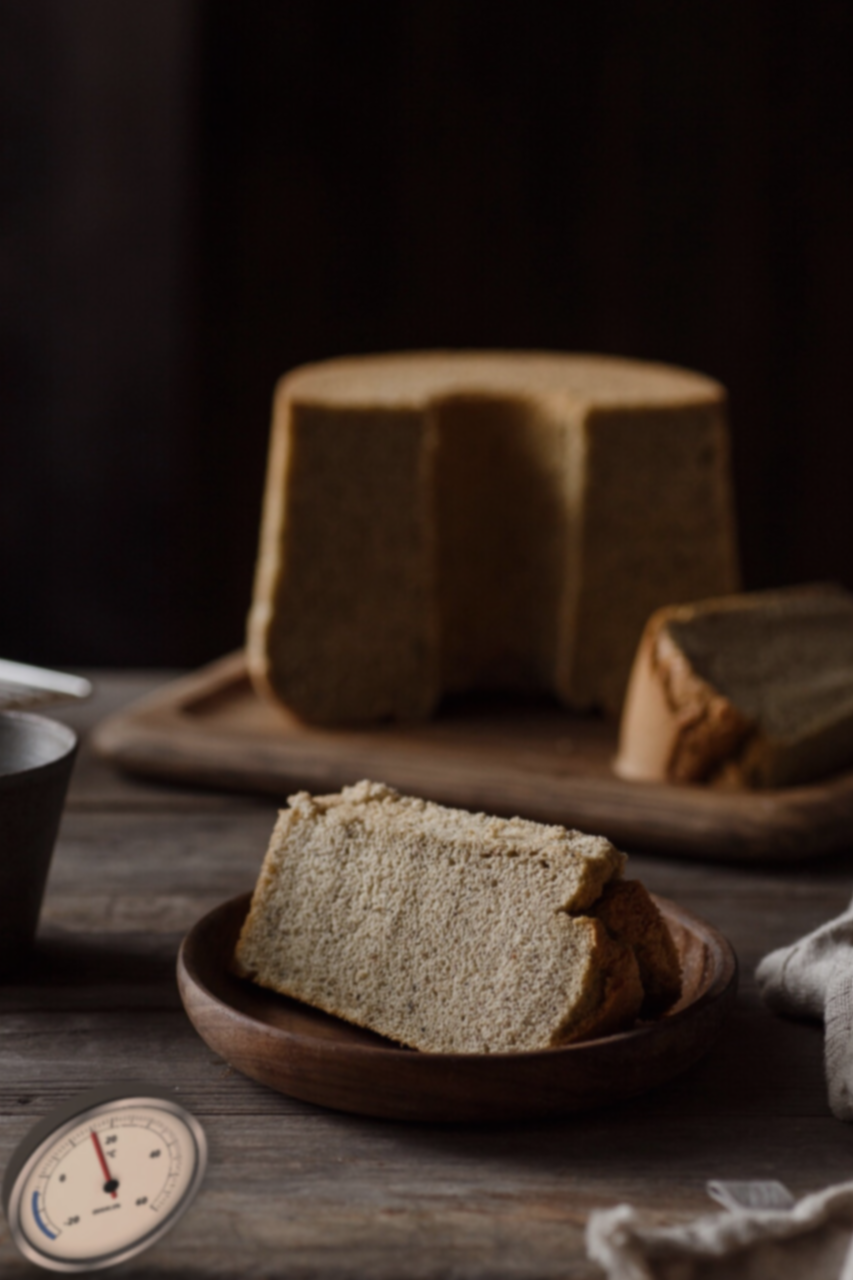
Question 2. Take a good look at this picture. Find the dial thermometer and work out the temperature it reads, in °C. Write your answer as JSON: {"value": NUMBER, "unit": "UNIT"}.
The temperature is {"value": 15, "unit": "°C"}
